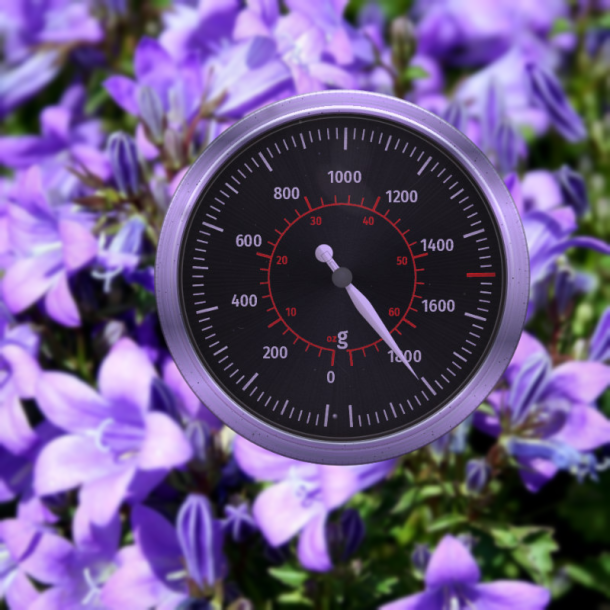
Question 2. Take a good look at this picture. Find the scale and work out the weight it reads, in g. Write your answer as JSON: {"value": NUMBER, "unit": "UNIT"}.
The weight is {"value": 1810, "unit": "g"}
